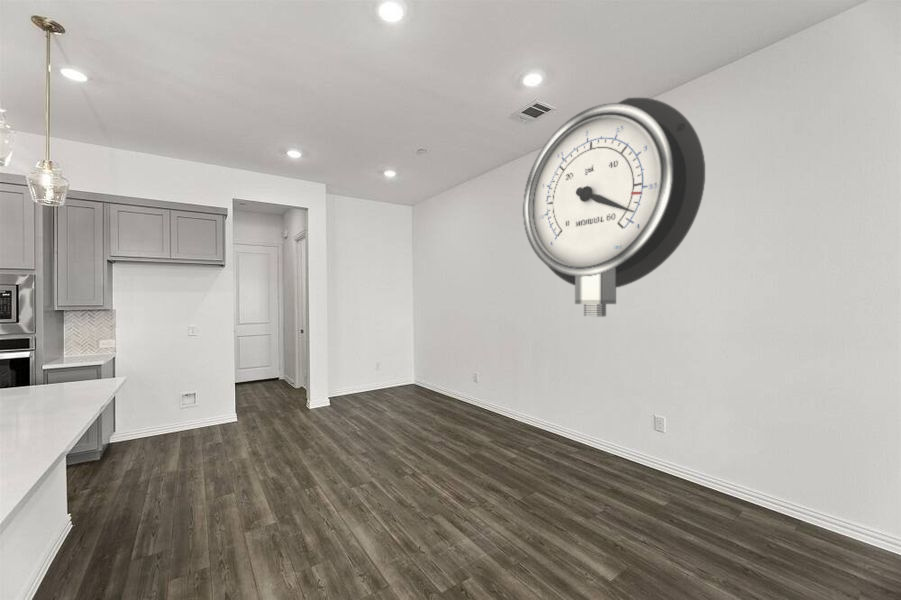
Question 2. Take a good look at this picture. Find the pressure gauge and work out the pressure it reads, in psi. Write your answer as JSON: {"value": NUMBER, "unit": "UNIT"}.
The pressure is {"value": 56, "unit": "psi"}
